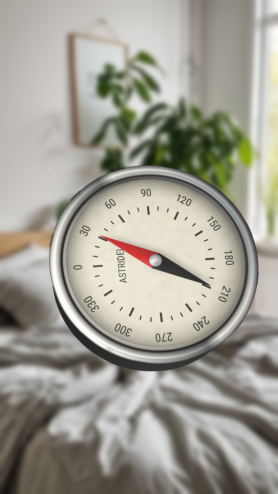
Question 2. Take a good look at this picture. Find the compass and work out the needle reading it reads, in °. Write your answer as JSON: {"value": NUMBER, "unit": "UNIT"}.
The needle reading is {"value": 30, "unit": "°"}
